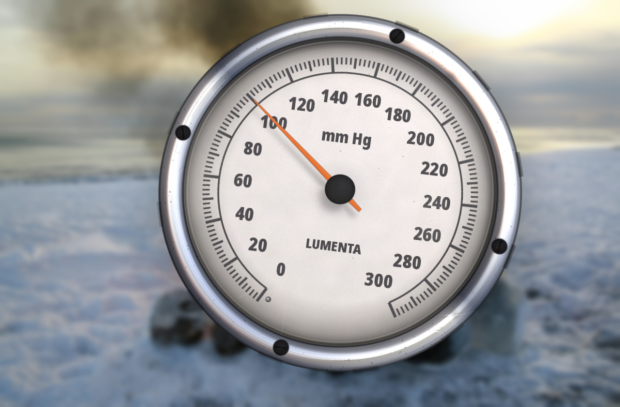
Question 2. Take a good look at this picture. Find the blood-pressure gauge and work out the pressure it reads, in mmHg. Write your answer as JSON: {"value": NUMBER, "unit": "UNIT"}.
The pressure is {"value": 100, "unit": "mmHg"}
